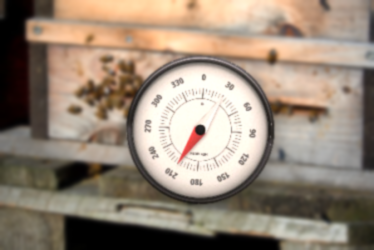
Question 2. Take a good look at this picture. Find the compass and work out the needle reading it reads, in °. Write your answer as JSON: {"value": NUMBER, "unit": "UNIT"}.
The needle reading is {"value": 210, "unit": "°"}
